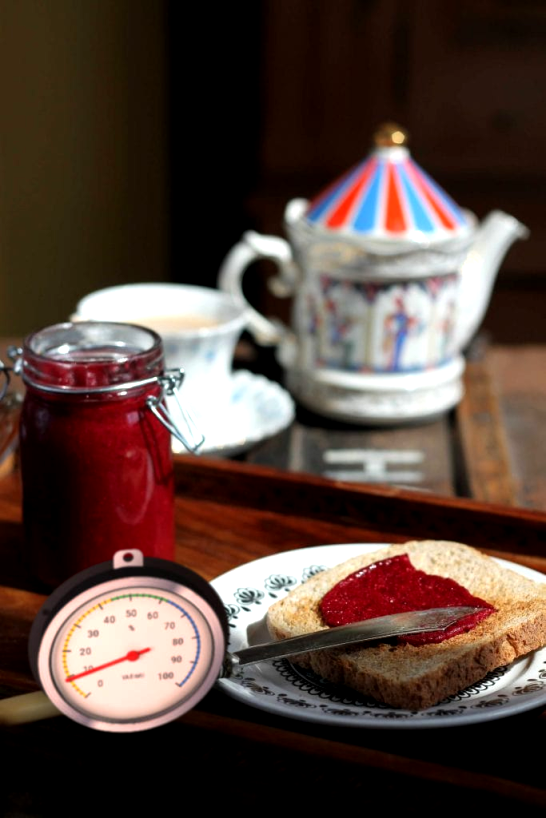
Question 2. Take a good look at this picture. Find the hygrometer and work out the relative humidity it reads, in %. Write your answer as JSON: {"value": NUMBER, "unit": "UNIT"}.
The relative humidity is {"value": 10, "unit": "%"}
